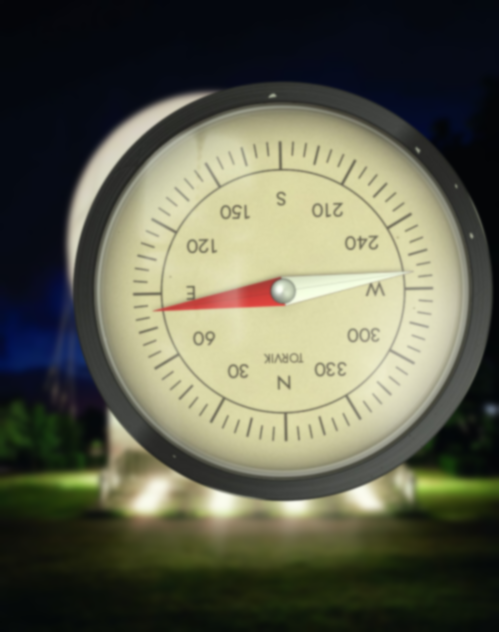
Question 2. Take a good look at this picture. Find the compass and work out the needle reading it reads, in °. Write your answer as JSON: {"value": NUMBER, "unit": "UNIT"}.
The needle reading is {"value": 82.5, "unit": "°"}
